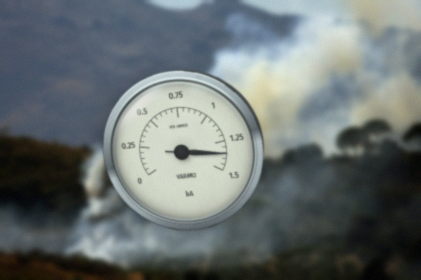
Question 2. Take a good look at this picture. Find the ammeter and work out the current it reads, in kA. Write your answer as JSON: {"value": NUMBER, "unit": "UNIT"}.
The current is {"value": 1.35, "unit": "kA"}
